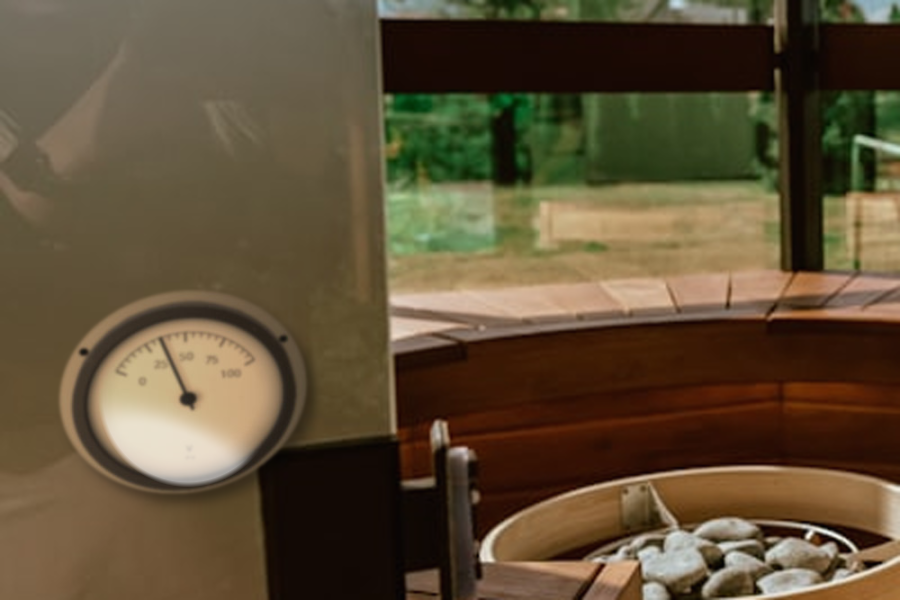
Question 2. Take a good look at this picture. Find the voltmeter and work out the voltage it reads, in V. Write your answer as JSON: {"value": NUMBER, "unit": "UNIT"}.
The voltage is {"value": 35, "unit": "V"}
